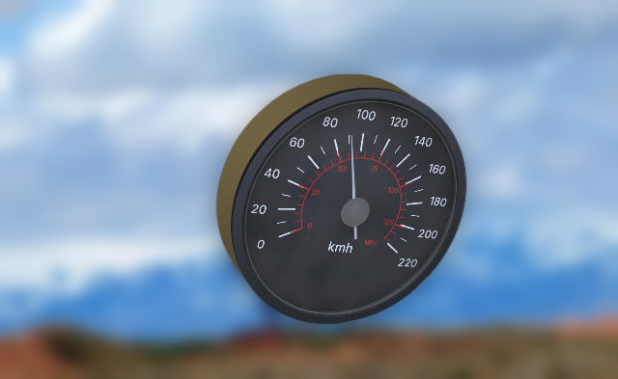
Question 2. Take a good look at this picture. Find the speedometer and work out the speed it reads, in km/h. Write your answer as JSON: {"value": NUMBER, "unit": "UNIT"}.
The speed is {"value": 90, "unit": "km/h"}
